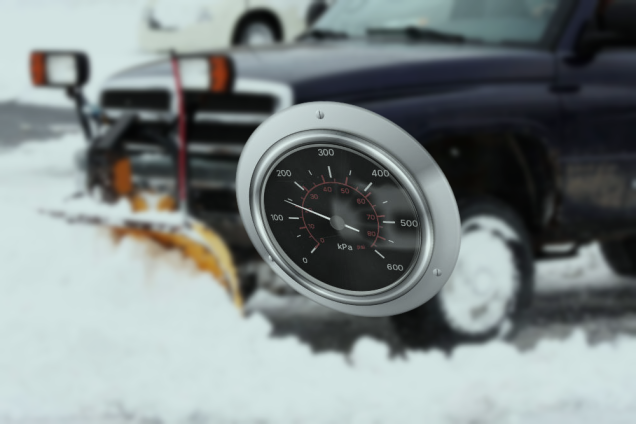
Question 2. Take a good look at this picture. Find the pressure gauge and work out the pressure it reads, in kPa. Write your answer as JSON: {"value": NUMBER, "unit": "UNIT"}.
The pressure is {"value": 150, "unit": "kPa"}
